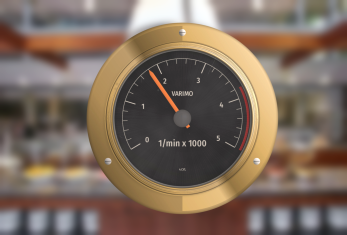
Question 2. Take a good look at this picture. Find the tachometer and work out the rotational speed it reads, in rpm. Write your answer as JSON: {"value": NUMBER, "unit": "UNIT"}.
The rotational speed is {"value": 1800, "unit": "rpm"}
